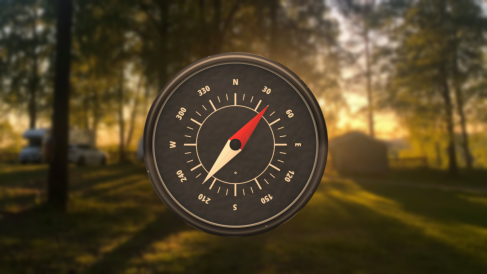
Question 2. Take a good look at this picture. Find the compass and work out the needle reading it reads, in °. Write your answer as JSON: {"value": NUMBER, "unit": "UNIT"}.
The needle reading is {"value": 40, "unit": "°"}
